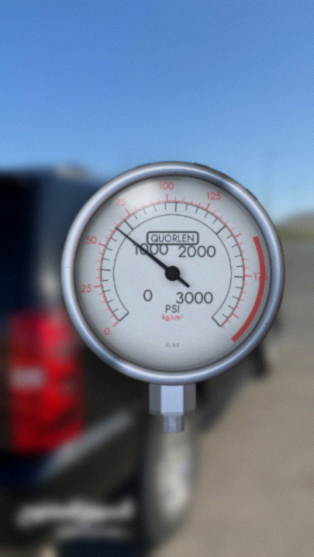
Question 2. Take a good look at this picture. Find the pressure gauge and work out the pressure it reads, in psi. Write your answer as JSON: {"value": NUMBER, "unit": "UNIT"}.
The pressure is {"value": 900, "unit": "psi"}
